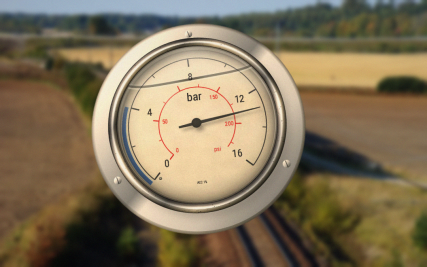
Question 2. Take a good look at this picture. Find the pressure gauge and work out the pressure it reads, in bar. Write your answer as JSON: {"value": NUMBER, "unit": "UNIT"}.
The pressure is {"value": 13, "unit": "bar"}
